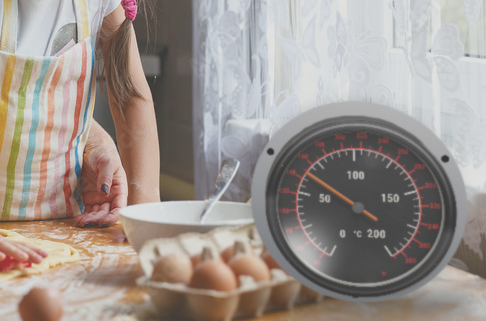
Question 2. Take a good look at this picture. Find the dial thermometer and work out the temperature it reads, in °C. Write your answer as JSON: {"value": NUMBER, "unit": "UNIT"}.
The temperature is {"value": 65, "unit": "°C"}
